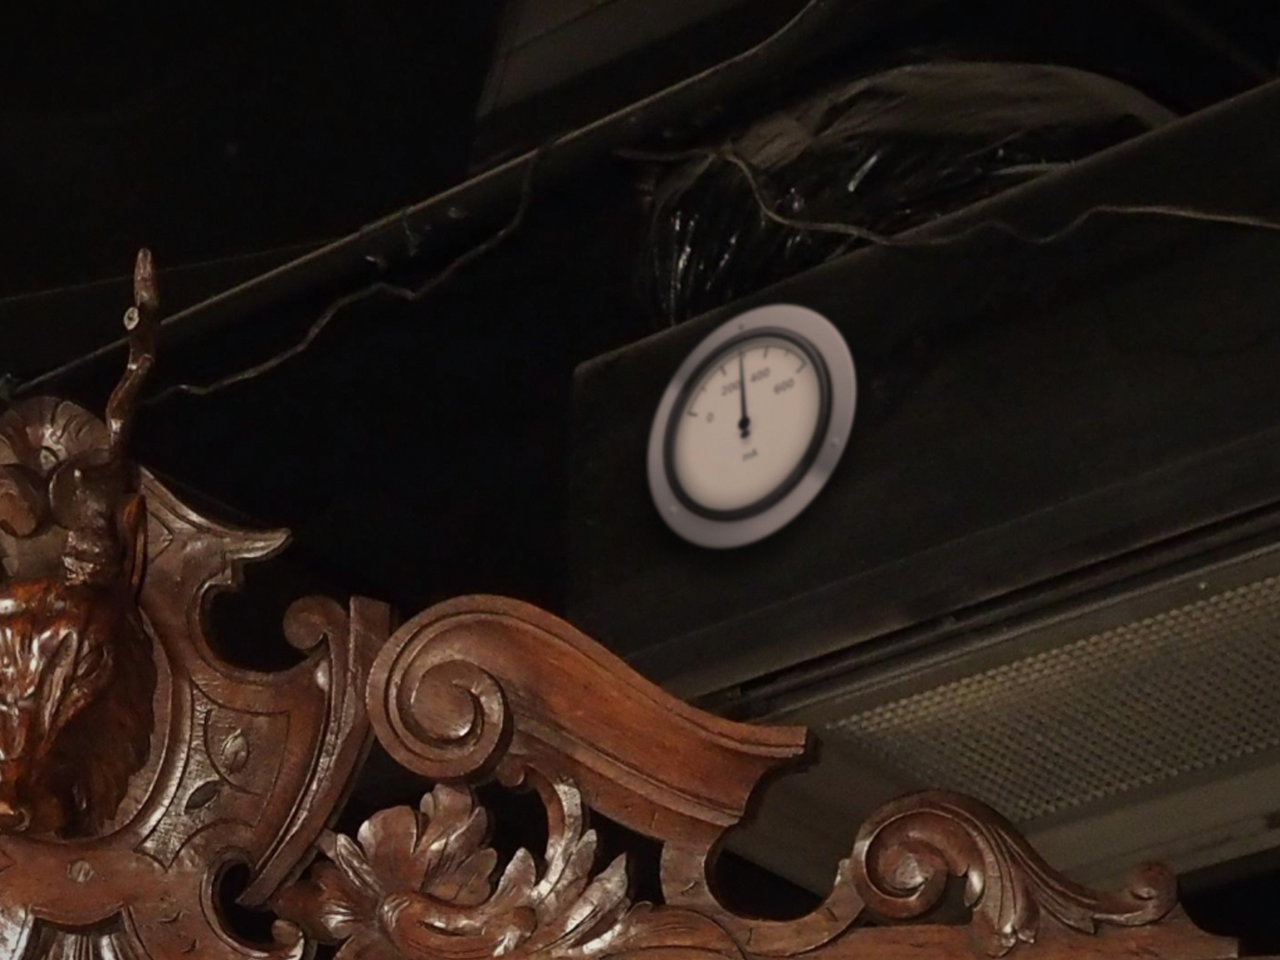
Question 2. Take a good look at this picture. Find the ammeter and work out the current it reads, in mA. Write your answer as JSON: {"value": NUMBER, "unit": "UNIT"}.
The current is {"value": 300, "unit": "mA"}
